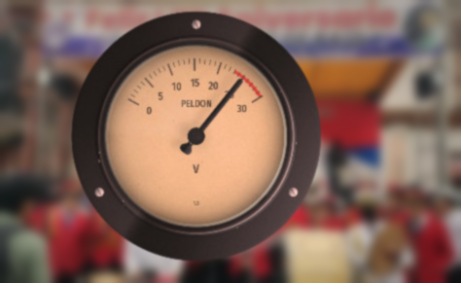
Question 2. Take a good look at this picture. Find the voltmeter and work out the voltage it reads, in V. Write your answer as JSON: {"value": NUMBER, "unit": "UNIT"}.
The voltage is {"value": 25, "unit": "V"}
